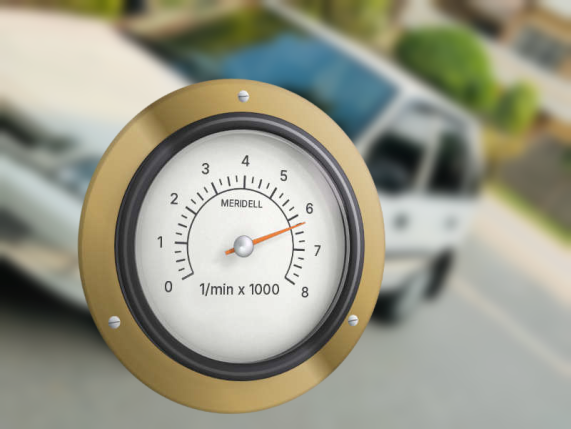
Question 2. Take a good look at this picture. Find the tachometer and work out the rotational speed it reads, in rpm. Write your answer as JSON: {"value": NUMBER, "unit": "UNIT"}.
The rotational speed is {"value": 6250, "unit": "rpm"}
